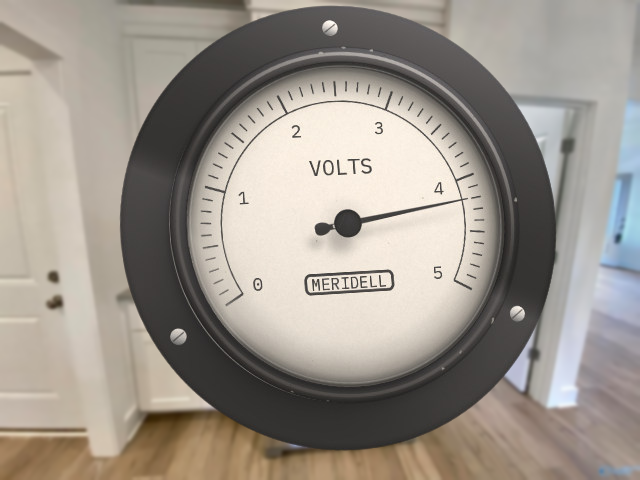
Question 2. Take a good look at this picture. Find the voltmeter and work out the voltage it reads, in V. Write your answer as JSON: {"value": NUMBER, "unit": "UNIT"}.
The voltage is {"value": 4.2, "unit": "V"}
